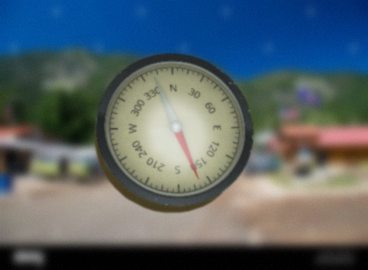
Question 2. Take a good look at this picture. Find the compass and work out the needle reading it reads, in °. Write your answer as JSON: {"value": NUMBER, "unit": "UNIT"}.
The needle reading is {"value": 160, "unit": "°"}
